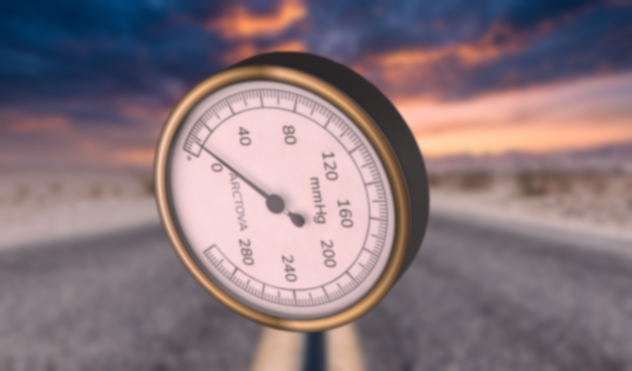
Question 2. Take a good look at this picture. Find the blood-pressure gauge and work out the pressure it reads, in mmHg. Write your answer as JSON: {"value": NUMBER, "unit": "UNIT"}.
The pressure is {"value": 10, "unit": "mmHg"}
